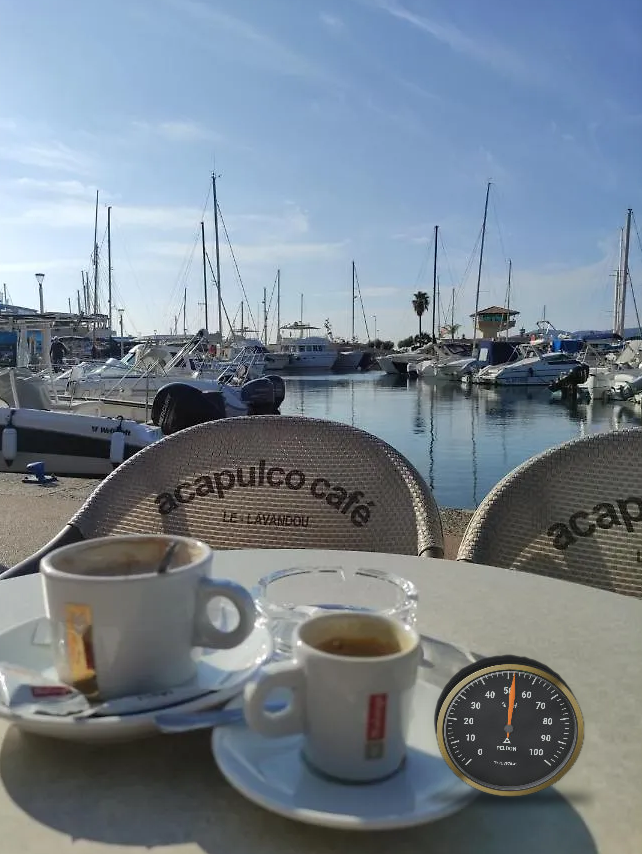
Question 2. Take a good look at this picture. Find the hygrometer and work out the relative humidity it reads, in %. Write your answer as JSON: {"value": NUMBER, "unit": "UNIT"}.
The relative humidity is {"value": 52, "unit": "%"}
